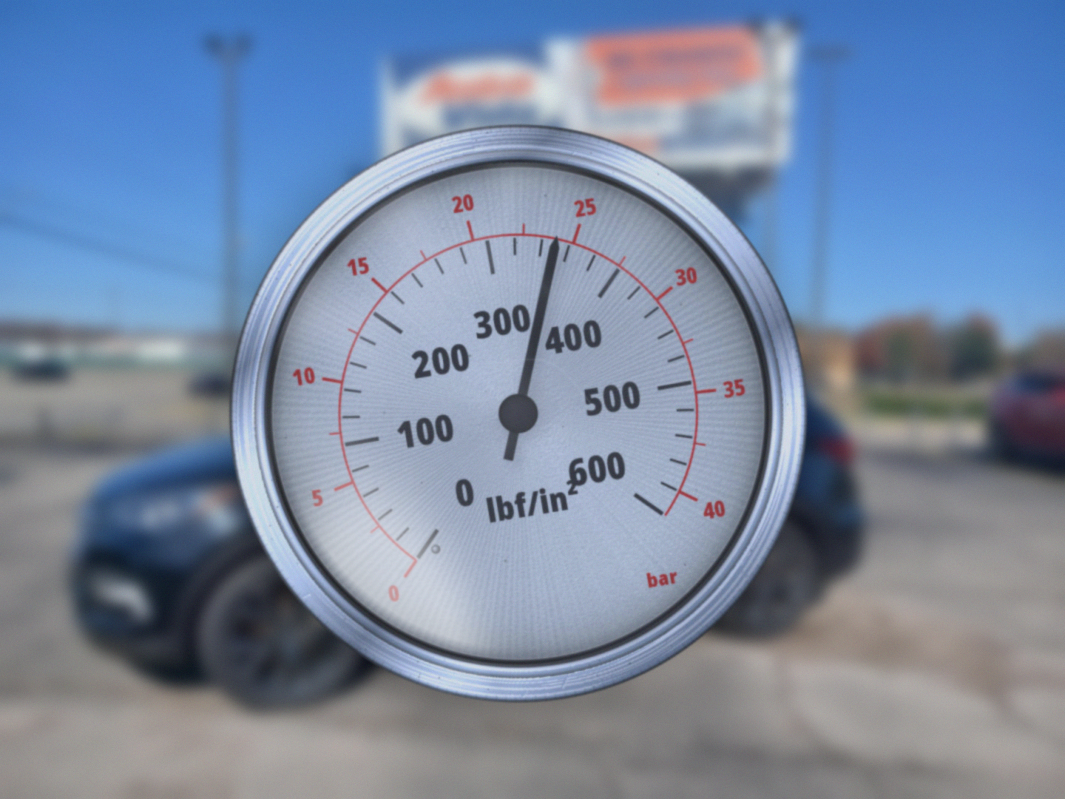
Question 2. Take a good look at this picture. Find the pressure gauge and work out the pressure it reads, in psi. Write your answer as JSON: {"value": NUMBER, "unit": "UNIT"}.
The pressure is {"value": 350, "unit": "psi"}
